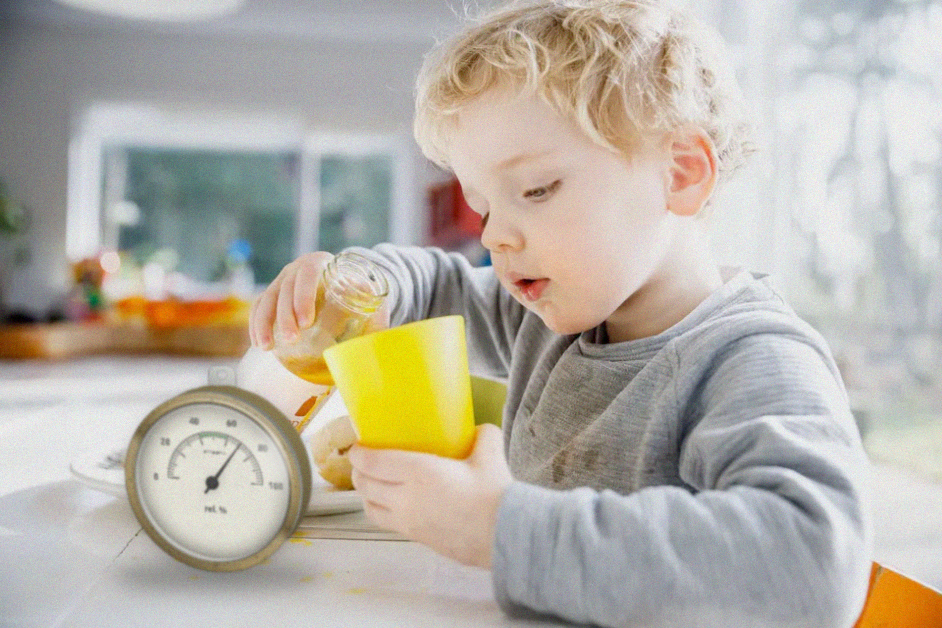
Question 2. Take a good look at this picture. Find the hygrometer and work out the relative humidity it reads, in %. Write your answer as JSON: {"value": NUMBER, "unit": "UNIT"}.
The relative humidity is {"value": 70, "unit": "%"}
